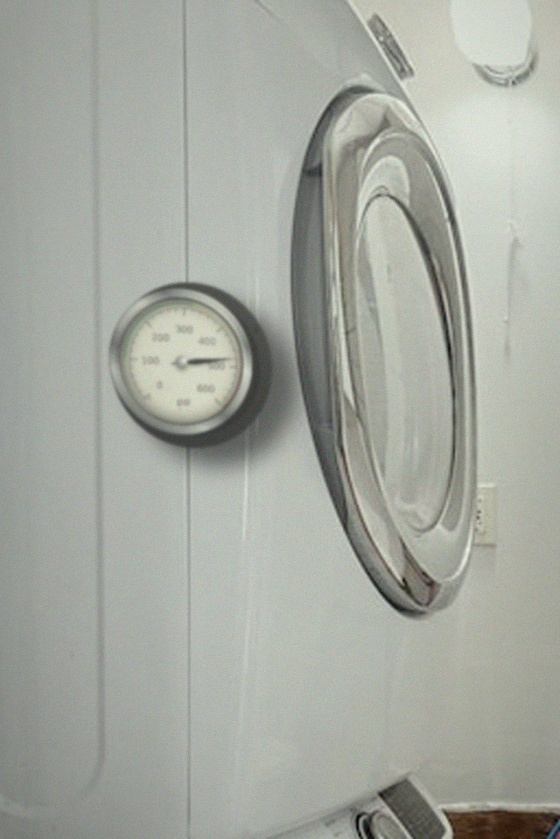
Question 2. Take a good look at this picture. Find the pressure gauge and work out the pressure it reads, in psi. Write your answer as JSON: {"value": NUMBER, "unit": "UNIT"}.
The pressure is {"value": 480, "unit": "psi"}
